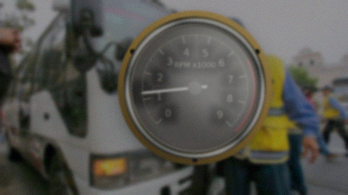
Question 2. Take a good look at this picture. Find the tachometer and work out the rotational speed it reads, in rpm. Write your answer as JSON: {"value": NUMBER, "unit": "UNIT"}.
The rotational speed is {"value": 1250, "unit": "rpm"}
